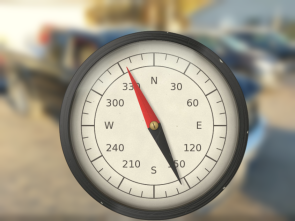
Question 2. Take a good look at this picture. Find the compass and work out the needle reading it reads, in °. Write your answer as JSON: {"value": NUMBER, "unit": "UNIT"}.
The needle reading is {"value": 335, "unit": "°"}
